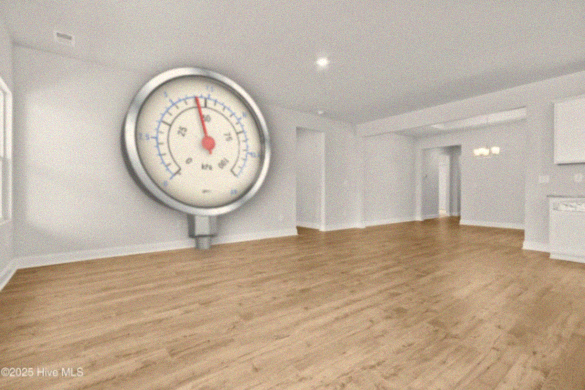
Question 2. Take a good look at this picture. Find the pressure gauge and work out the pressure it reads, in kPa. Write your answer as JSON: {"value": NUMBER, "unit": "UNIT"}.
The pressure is {"value": 45, "unit": "kPa"}
